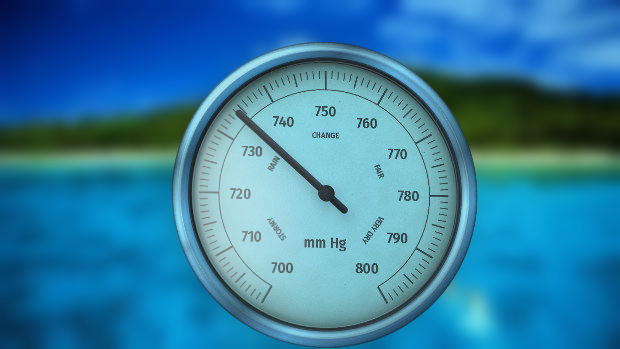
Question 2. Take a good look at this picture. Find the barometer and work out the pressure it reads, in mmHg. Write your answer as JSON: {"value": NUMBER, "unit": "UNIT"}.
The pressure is {"value": 734, "unit": "mmHg"}
